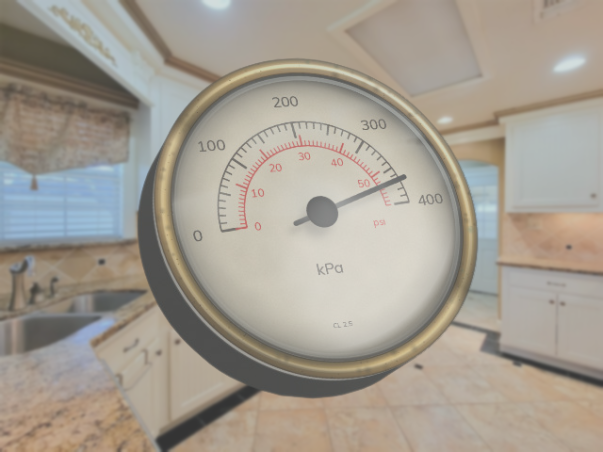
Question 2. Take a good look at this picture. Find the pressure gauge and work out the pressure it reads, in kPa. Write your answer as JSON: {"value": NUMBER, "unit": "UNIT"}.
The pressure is {"value": 370, "unit": "kPa"}
